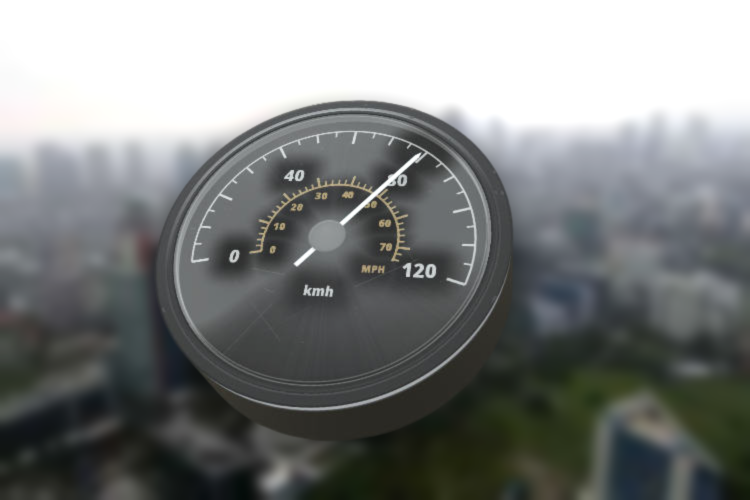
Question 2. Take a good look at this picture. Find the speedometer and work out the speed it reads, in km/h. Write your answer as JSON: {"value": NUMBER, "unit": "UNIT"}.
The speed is {"value": 80, "unit": "km/h"}
